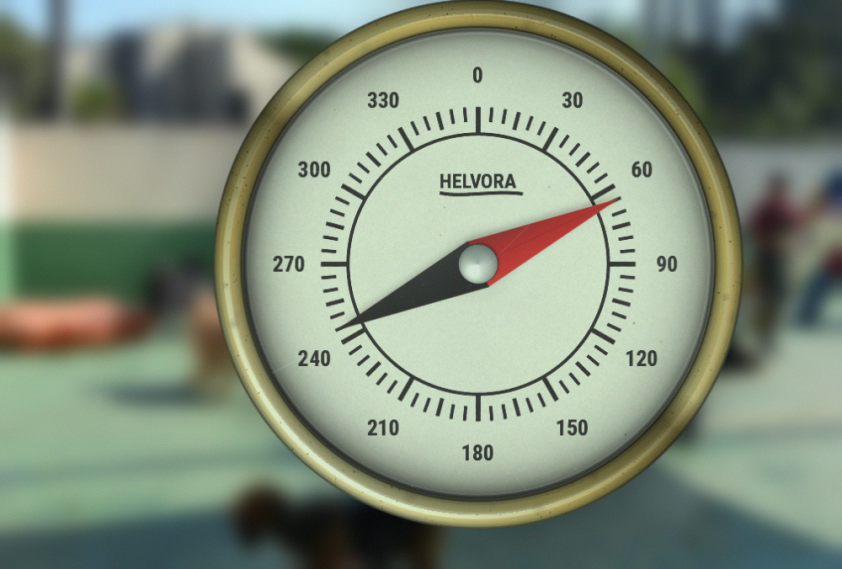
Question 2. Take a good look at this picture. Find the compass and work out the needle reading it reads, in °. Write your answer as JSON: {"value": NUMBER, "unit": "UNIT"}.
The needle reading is {"value": 65, "unit": "°"}
